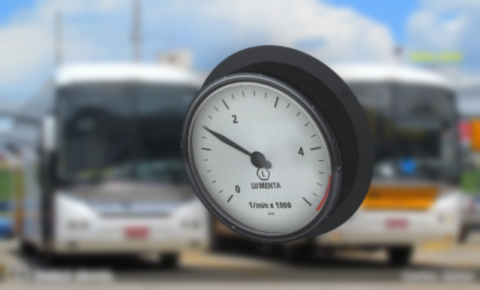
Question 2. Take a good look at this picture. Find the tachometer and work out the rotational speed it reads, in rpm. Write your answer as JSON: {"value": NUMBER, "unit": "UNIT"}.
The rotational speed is {"value": 1400, "unit": "rpm"}
